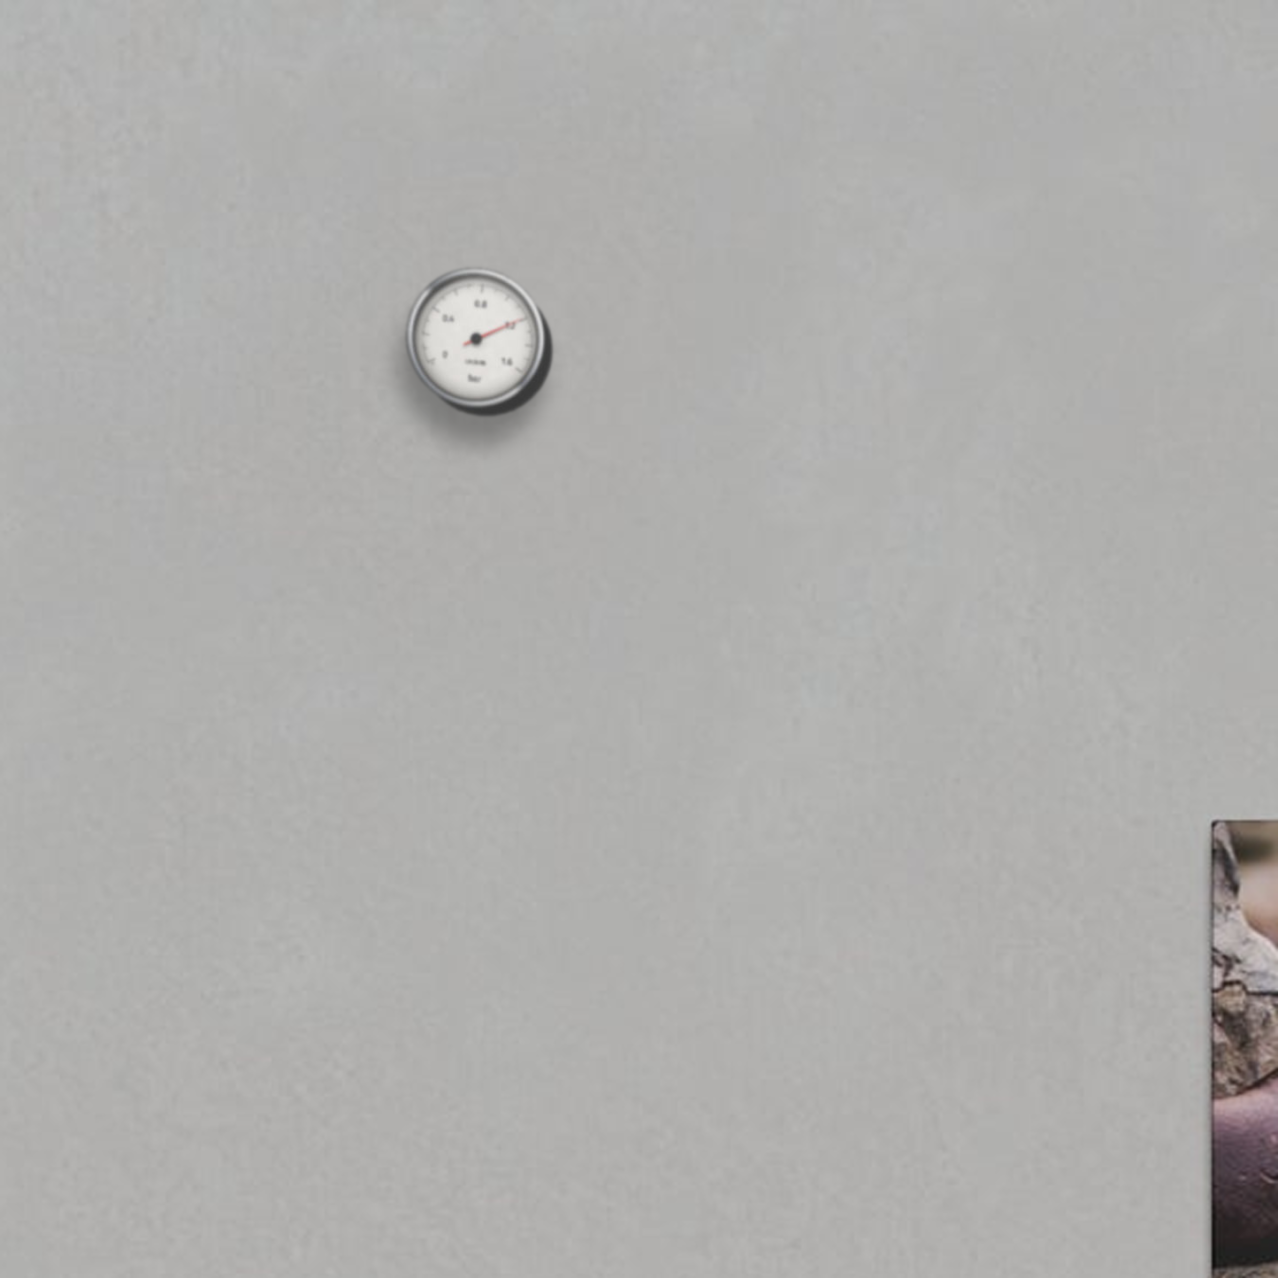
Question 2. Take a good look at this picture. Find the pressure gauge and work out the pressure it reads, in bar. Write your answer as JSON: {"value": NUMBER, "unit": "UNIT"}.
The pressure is {"value": 1.2, "unit": "bar"}
